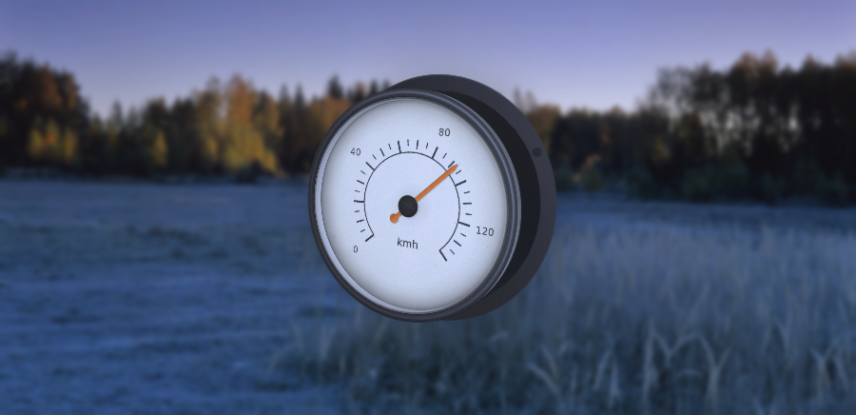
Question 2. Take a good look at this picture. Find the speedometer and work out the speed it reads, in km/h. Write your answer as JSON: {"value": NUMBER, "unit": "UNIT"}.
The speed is {"value": 92.5, "unit": "km/h"}
